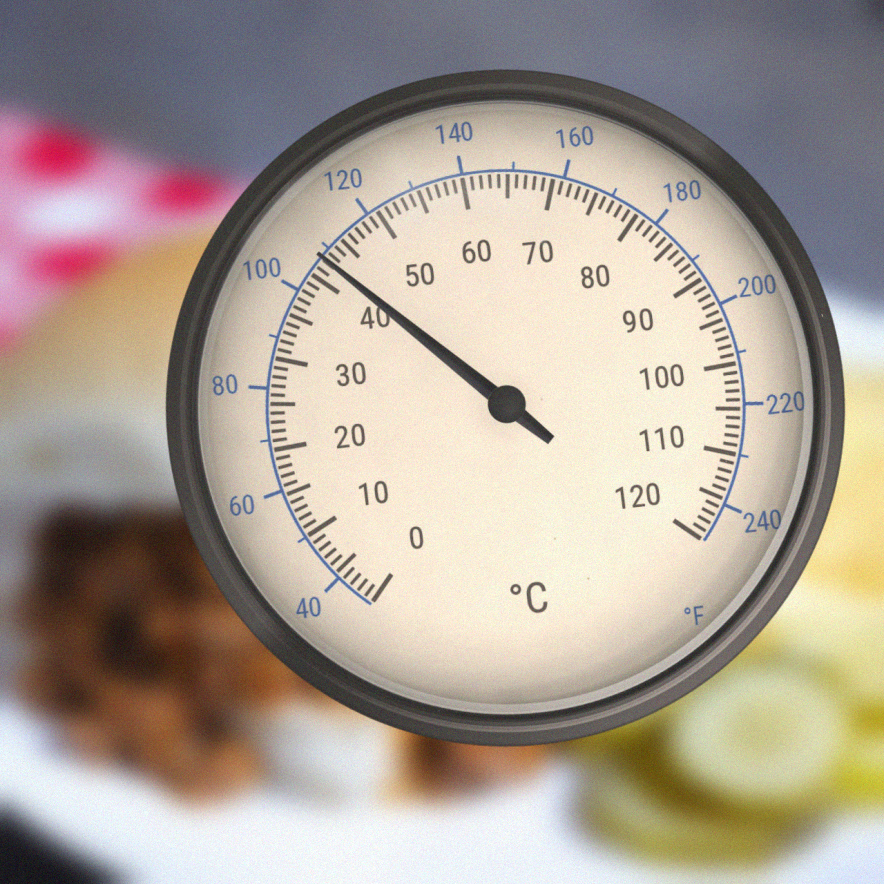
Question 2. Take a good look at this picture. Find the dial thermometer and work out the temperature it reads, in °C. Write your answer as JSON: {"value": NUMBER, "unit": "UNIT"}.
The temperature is {"value": 42, "unit": "°C"}
